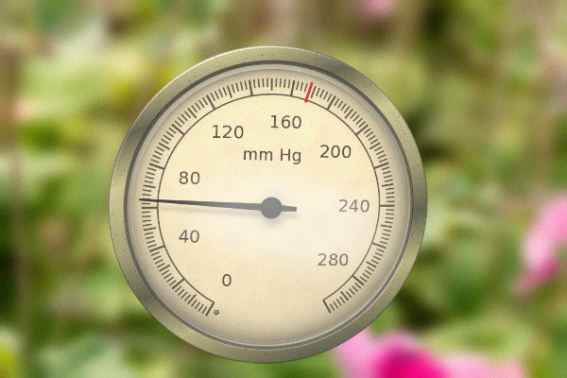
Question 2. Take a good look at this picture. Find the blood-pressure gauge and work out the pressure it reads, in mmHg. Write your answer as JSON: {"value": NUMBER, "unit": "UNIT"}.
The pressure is {"value": 64, "unit": "mmHg"}
